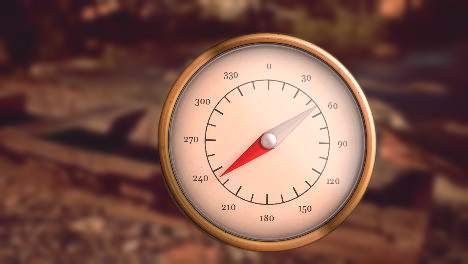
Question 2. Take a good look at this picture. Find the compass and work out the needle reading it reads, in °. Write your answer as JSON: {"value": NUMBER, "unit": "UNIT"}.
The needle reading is {"value": 232.5, "unit": "°"}
